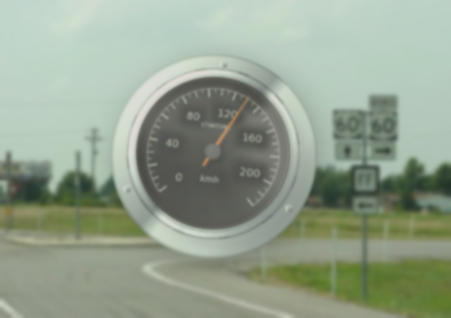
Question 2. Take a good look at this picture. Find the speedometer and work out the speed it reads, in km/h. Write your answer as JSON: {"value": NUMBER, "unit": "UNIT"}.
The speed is {"value": 130, "unit": "km/h"}
